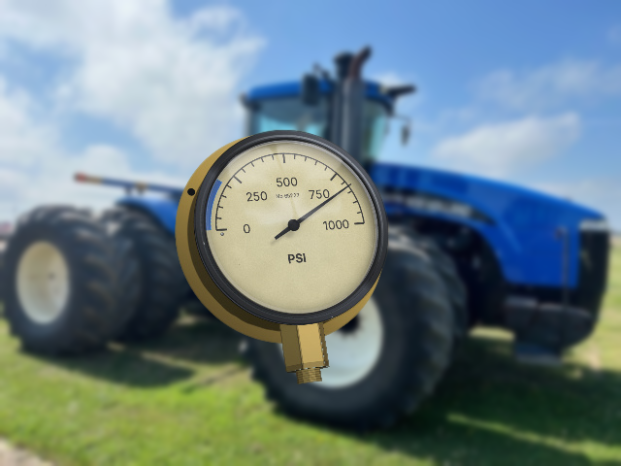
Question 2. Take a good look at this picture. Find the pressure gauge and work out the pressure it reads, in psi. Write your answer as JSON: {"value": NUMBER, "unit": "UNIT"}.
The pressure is {"value": 825, "unit": "psi"}
